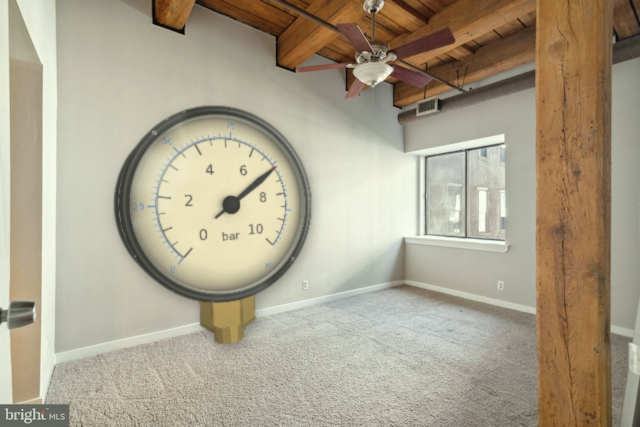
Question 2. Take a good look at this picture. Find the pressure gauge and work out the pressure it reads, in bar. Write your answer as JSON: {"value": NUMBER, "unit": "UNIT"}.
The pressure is {"value": 7, "unit": "bar"}
